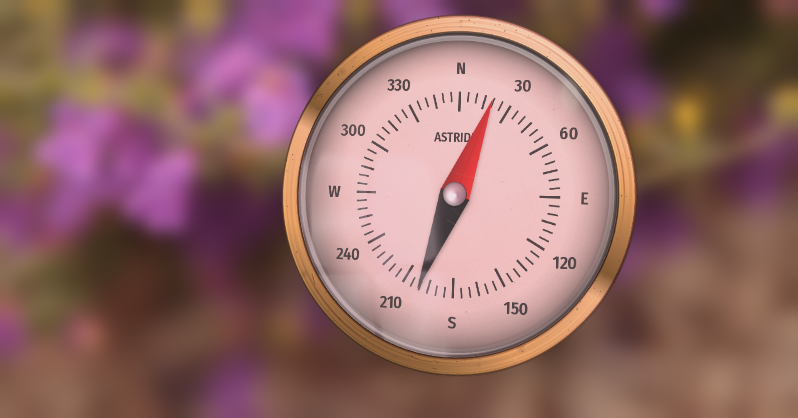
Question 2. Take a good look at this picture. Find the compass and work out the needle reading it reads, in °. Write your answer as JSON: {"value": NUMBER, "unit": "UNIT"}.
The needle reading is {"value": 20, "unit": "°"}
